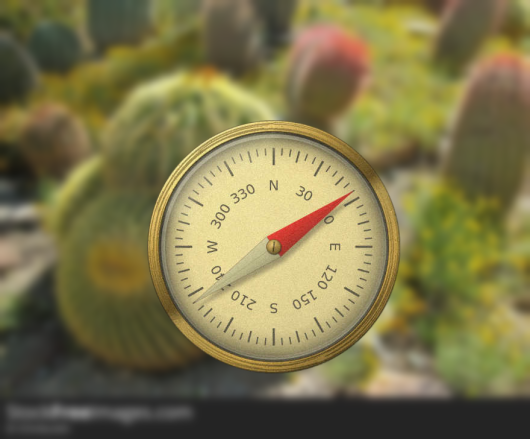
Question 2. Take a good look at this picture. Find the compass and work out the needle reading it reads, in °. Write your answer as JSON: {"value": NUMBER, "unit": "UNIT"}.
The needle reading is {"value": 55, "unit": "°"}
